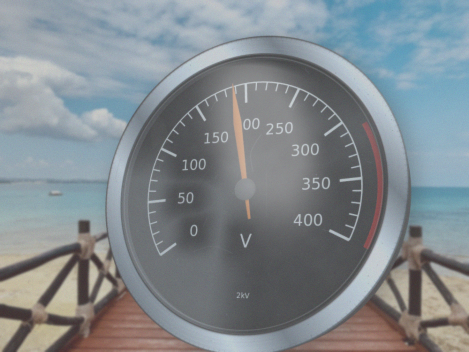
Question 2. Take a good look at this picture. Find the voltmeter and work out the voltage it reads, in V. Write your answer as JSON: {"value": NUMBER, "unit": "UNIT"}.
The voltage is {"value": 190, "unit": "V"}
